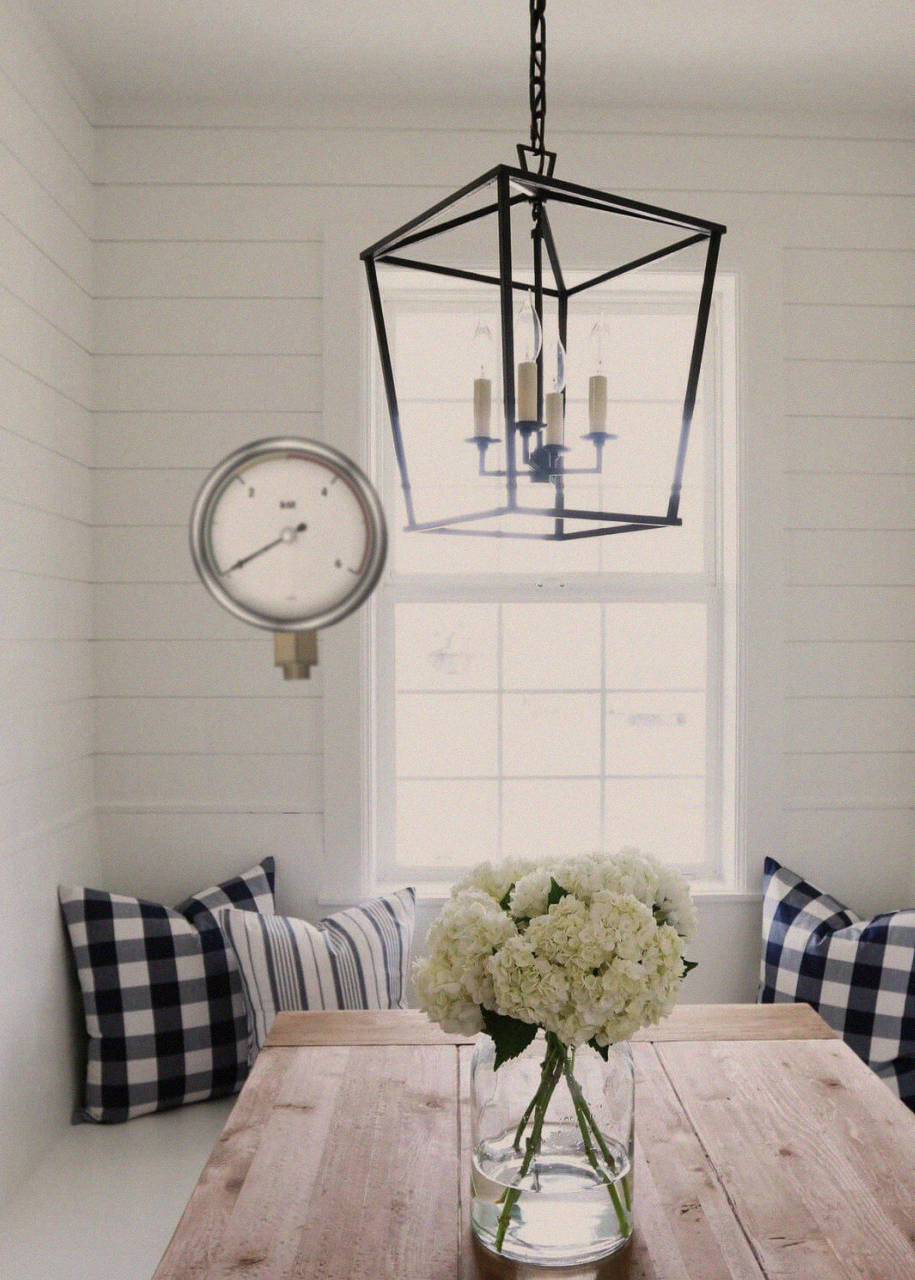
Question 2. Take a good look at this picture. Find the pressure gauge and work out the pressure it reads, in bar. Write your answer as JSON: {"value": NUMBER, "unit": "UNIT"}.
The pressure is {"value": 0, "unit": "bar"}
